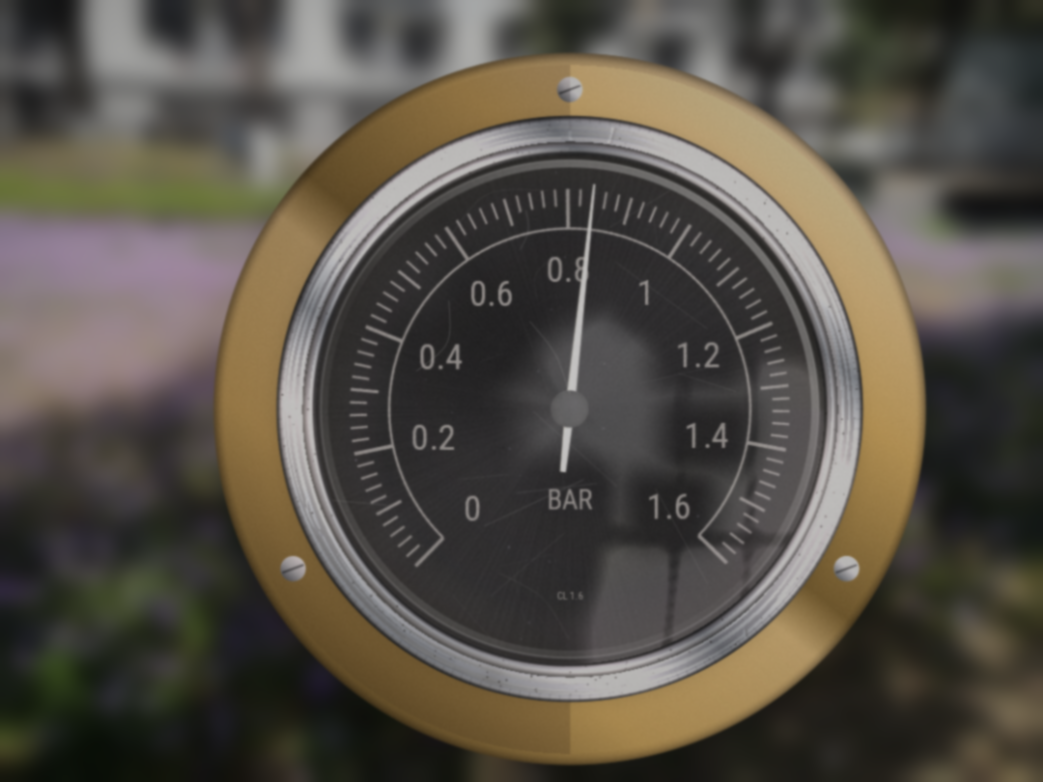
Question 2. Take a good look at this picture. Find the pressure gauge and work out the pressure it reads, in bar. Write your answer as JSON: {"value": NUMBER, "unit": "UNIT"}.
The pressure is {"value": 0.84, "unit": "bar"}
